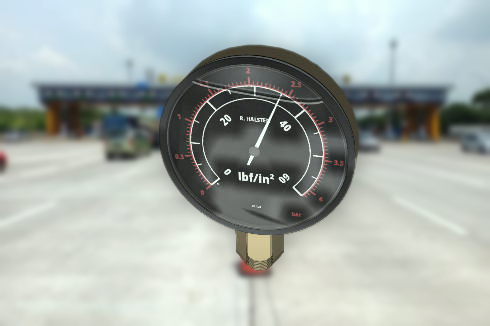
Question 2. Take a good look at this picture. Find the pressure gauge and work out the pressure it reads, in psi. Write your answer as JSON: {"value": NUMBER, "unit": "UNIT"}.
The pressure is {"value": 35, "unit": "psi"}
